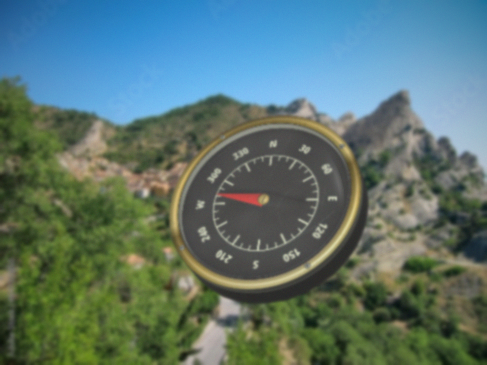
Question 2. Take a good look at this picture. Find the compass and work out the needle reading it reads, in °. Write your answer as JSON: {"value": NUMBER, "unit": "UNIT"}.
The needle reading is {"value": 280, "unit": "°"}
